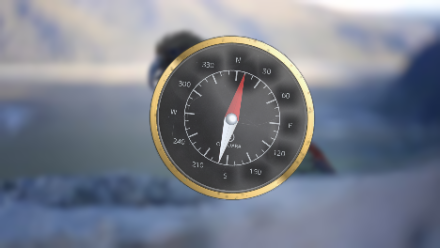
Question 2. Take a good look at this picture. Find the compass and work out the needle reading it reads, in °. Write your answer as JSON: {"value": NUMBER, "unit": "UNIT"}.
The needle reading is {"value": 10, "unit": "°"}
